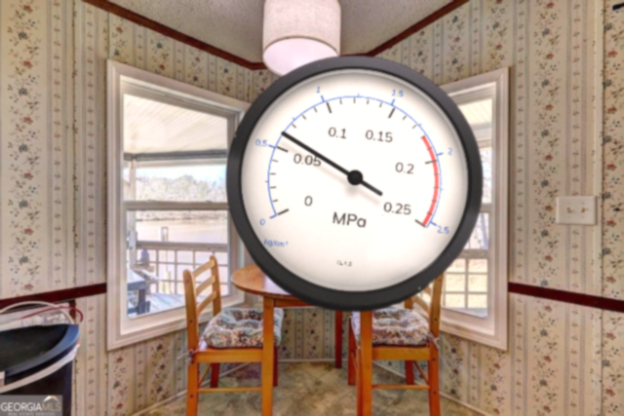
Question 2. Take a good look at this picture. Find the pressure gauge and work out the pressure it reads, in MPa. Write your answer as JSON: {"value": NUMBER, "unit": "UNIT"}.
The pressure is {"value": 0.06, "unit": "MPa"}
